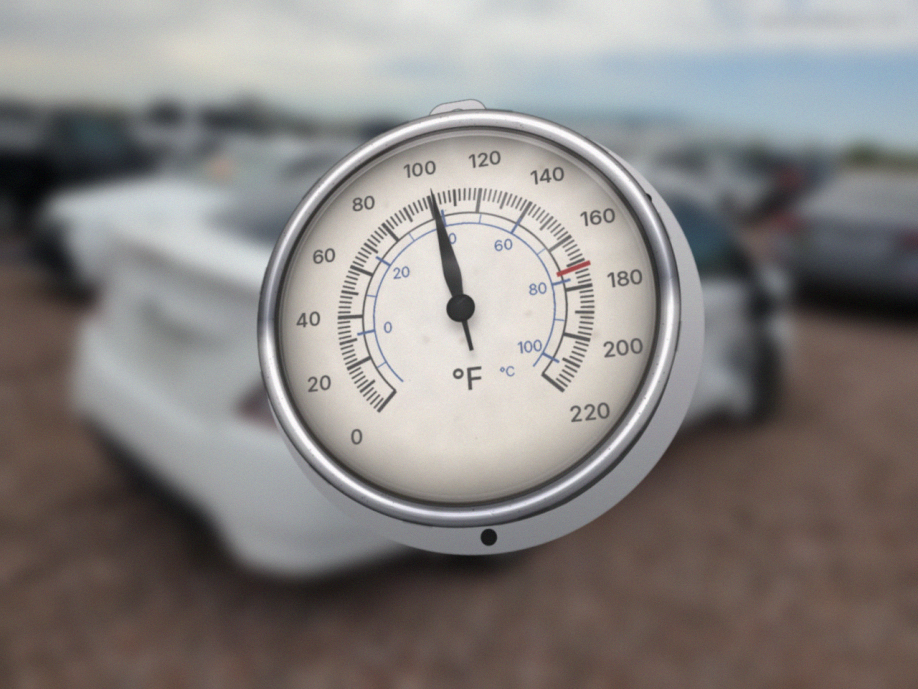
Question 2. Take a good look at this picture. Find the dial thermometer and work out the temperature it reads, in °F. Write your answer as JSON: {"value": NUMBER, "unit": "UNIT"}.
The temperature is {"value": 102, "unit": "°F"}
